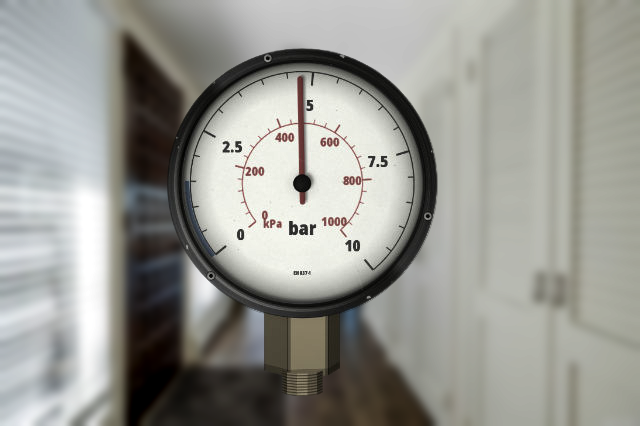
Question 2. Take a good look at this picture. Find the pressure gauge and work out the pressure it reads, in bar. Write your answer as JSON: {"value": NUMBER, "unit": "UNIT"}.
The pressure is {"value": 4.75, "unit": "bar"}
